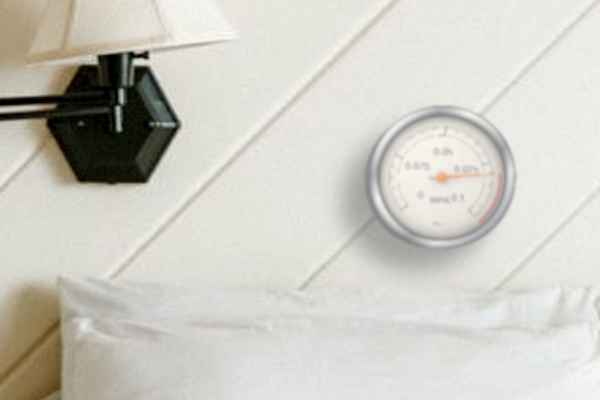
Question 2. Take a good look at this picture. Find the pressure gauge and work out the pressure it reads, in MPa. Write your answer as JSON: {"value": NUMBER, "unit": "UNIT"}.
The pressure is {"value": 0.08, "unit": "MPa"}
